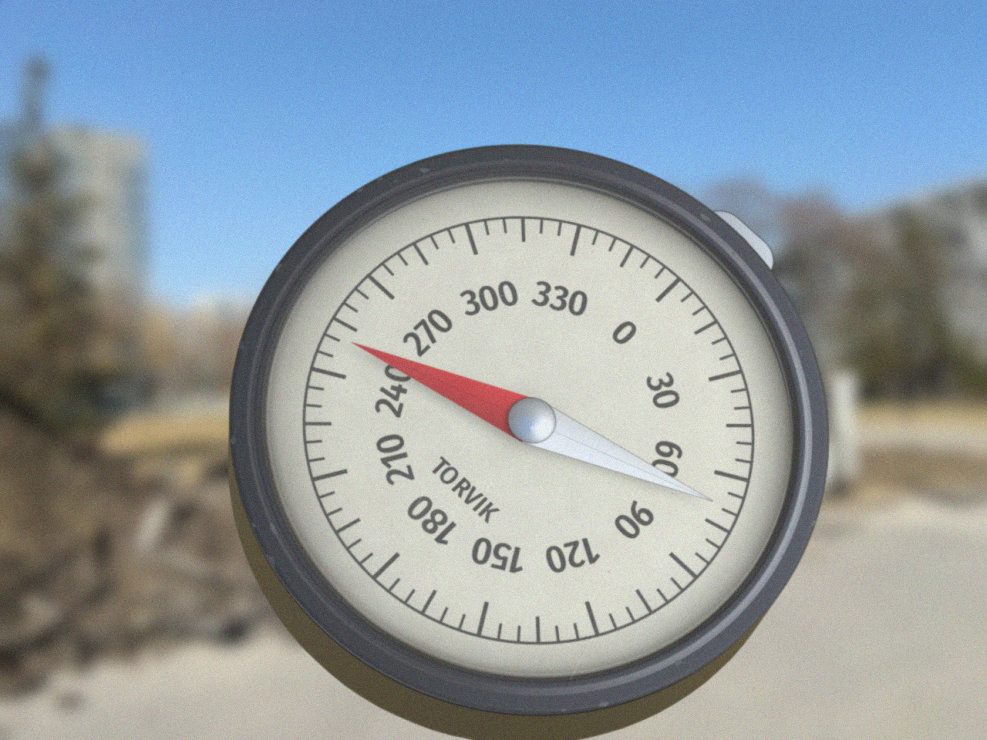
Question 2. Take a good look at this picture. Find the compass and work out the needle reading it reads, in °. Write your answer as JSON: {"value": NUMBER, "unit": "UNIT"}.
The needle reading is {"value": 250, "unit": "°"}
